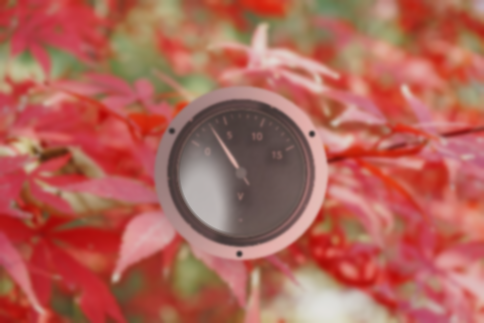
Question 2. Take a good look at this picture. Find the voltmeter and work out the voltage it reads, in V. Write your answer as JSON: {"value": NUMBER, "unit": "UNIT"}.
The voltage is {"value": 3, "unit": "V"}
